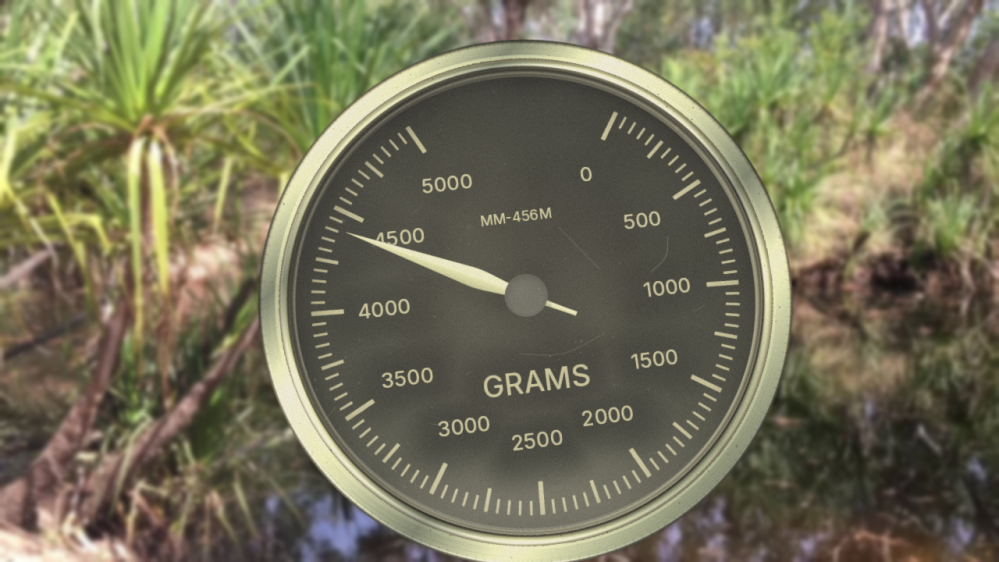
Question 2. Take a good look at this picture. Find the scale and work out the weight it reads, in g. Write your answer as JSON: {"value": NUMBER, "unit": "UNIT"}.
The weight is {"value": 4400, "unit": "g"}
